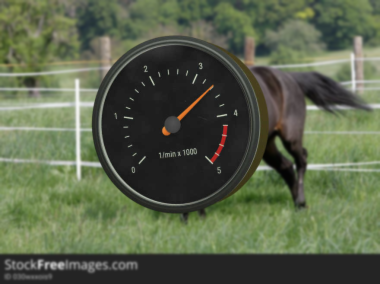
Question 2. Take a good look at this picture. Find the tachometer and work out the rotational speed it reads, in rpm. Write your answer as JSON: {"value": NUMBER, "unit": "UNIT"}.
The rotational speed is {"value": 3400, "unit": "rpm"}
